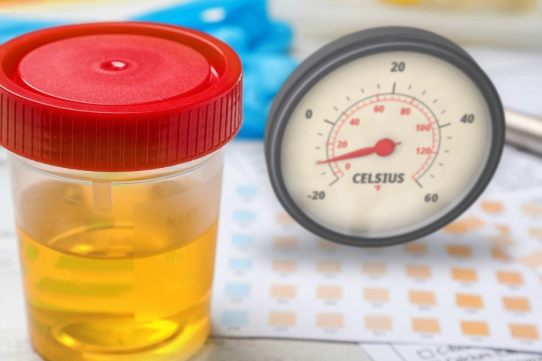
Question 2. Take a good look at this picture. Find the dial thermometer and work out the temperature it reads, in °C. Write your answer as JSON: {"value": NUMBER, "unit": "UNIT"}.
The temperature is {"value": -12, "unit": "°C"}
